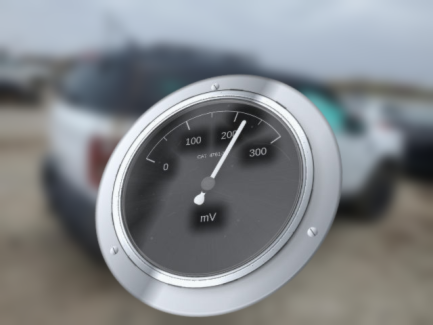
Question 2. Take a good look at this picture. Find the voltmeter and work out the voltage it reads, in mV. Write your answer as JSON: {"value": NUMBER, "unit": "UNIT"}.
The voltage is {"value": 225, "unit": "mV"}
